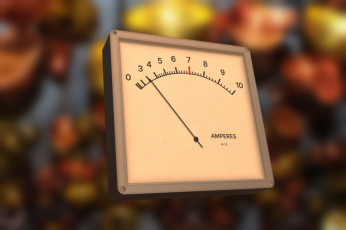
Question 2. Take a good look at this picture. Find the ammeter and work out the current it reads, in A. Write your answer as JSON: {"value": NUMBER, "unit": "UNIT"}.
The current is {"value": 3, "unit": "A"}
